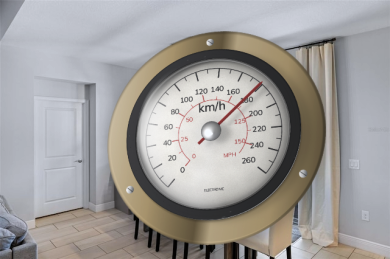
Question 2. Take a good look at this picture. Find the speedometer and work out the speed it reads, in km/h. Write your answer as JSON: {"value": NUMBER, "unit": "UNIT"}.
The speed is {"value": 180, "unit": "km/h"}
